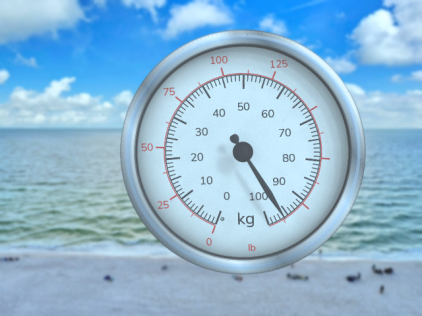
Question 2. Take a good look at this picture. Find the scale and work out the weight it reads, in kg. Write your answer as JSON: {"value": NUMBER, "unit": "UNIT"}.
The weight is {"value": 96, "unit": "kg"}
